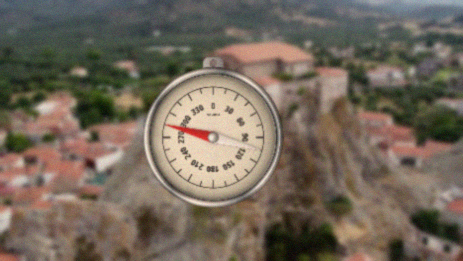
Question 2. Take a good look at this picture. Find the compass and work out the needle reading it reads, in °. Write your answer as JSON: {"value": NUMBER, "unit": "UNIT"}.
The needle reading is {"value": 285, "unit": "°"}
